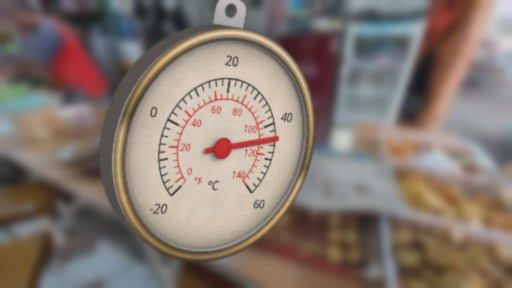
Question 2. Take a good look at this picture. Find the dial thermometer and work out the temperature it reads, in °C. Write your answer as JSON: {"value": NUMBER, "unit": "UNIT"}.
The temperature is {"value": 44, "unit": "°C"}
